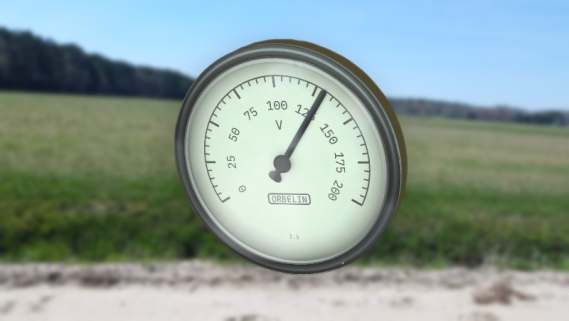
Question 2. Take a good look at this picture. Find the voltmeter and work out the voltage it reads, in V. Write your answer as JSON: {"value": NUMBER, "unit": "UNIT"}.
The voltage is {"value": 130, "unit": "V"}
